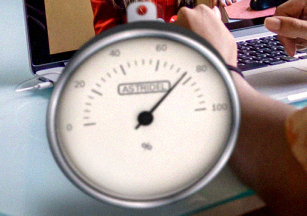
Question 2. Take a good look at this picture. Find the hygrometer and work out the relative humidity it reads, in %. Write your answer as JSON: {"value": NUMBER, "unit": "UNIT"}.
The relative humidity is {"value": 76, "unit": "%"}
